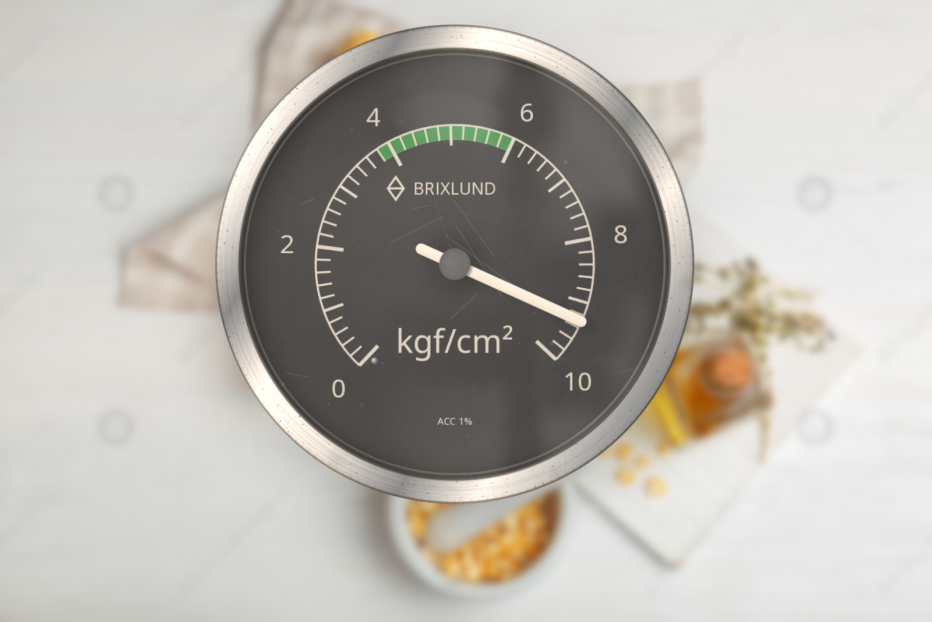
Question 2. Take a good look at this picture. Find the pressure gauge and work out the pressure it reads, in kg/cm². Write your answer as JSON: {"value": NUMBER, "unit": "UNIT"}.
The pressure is {"value": 9.3, "unit": "kg/cm²"}
